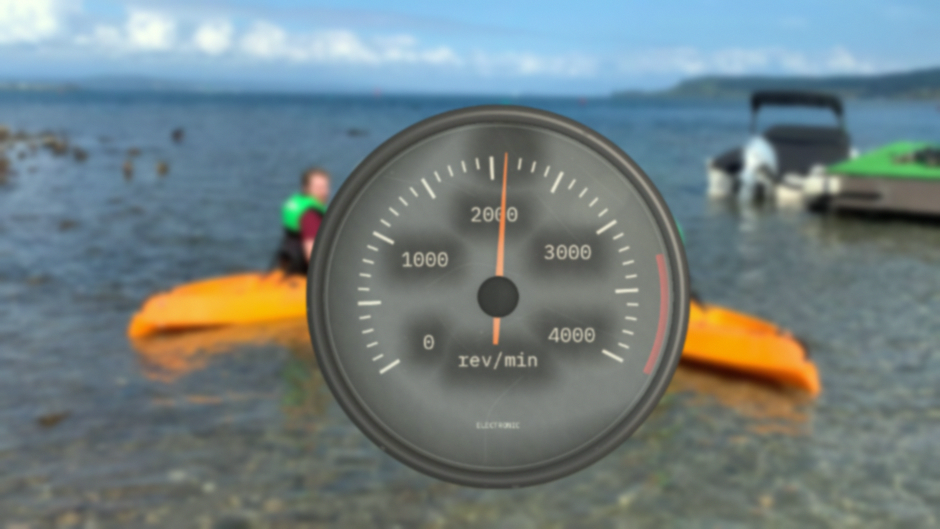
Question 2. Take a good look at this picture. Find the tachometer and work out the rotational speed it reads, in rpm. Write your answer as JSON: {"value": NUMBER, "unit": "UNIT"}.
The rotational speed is {"value": 2100, "unit": "rpm"}
